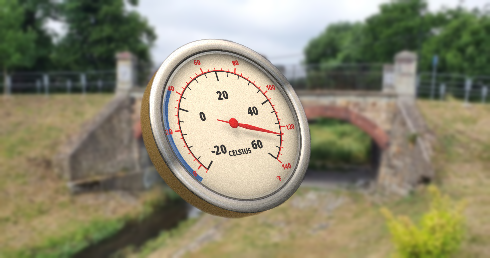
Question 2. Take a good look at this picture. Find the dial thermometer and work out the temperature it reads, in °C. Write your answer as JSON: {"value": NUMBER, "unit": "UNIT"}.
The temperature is {"value": 52, "unit": "°C"}
